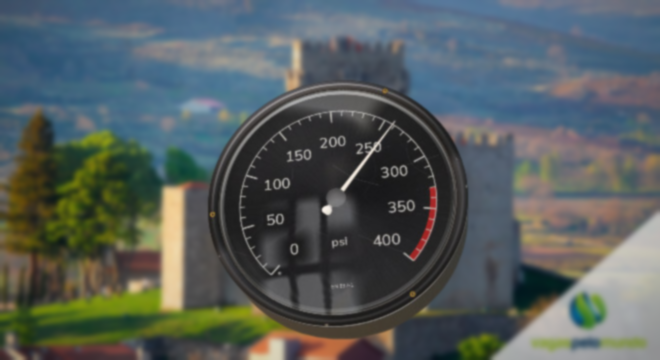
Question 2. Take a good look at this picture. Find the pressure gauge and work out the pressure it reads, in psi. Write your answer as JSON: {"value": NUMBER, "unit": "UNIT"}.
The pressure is {"value": 260, "unit": "psi"}
